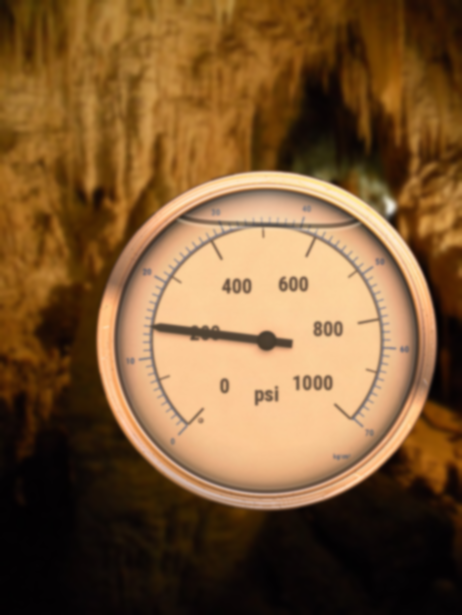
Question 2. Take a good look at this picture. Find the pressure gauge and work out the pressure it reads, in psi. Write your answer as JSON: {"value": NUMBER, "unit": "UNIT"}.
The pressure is {"value": 200, "unit": "psi"}
